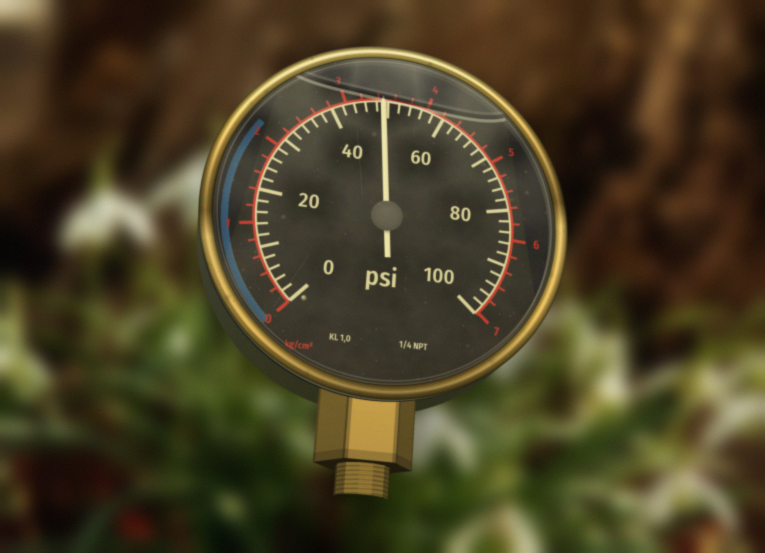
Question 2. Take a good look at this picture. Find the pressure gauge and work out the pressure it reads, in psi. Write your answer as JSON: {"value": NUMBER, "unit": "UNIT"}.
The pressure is {"value": 49, "unit": "psi"}
